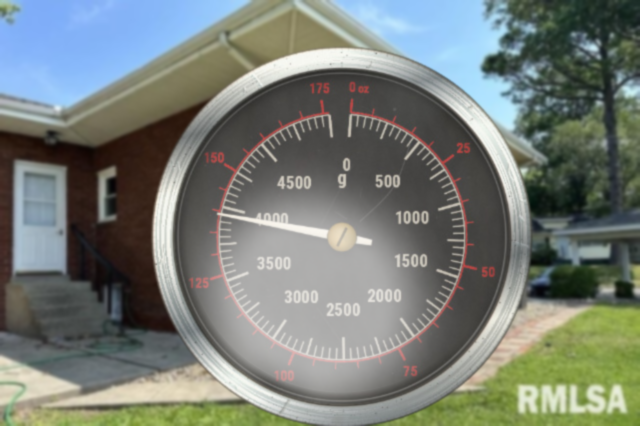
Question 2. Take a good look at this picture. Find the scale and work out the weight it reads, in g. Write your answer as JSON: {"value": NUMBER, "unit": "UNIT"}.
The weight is {"value": 3950, "unit": "g"}
